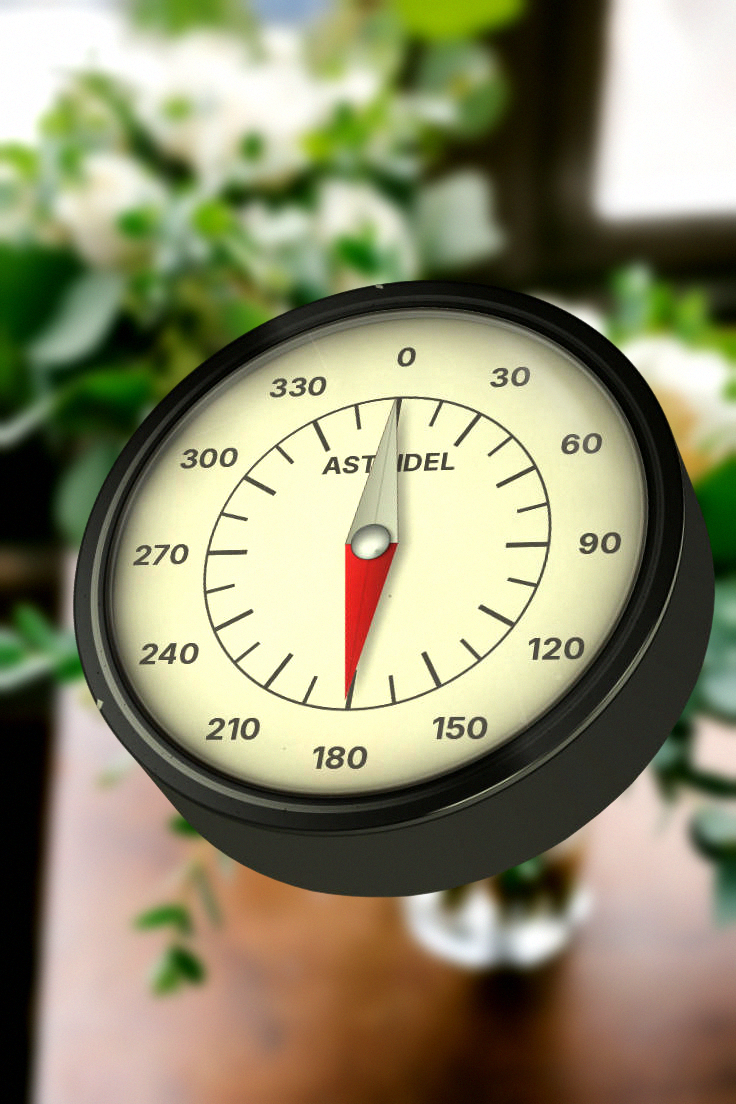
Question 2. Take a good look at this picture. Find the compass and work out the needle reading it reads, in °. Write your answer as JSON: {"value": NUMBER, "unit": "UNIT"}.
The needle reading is {"value": 180, "unit": "°"}
